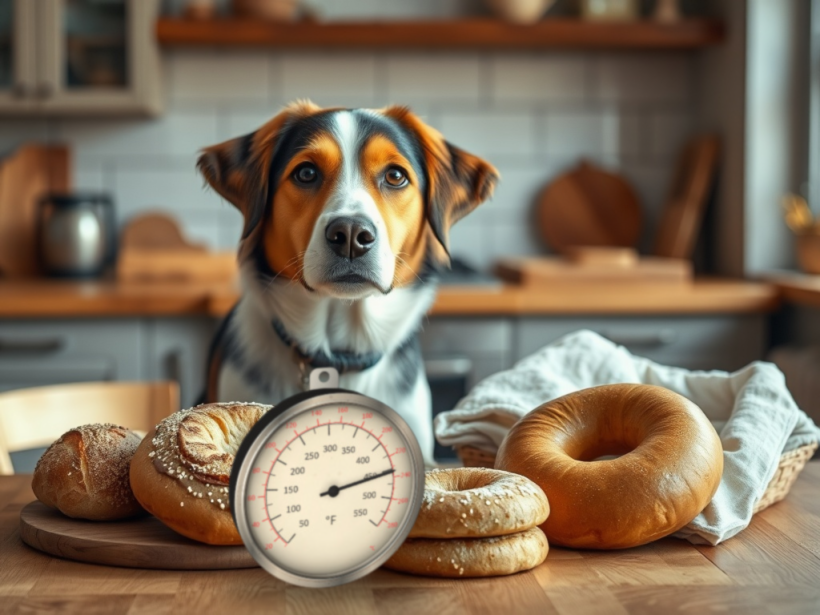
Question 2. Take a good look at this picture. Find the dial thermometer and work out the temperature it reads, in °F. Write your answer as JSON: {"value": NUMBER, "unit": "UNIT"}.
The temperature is {"value": 450, "unit": "°F"}
